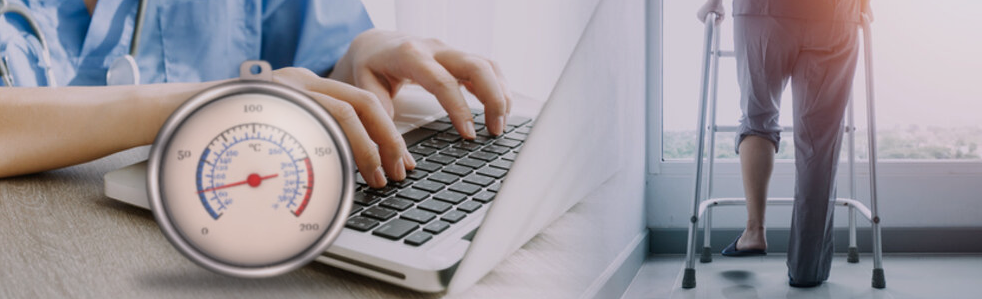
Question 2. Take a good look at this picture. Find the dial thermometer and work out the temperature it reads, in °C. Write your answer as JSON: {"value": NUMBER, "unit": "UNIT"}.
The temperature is {"value": 25, "unit": "°C"}
